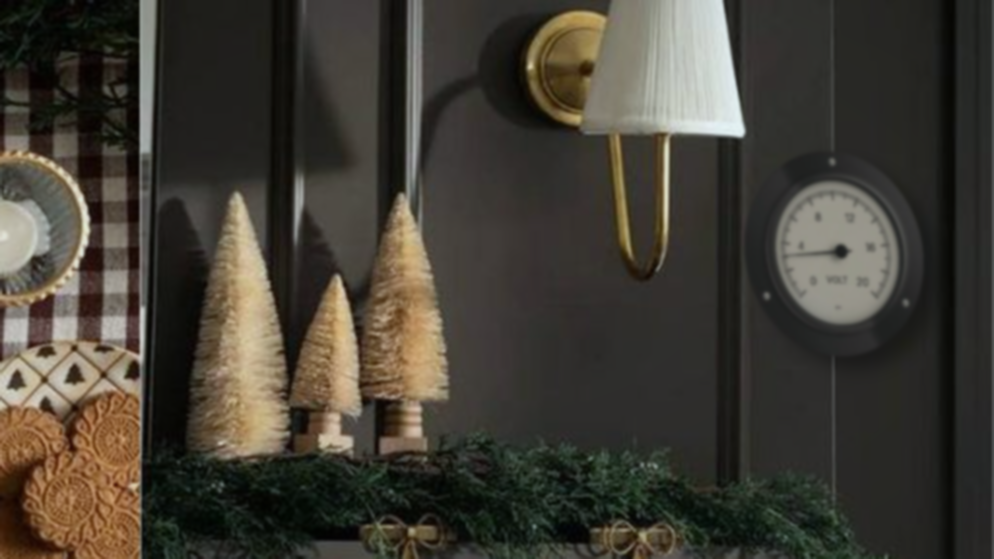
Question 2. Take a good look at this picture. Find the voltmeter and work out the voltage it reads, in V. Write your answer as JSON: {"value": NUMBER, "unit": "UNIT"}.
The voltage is {"value": 3, "unit": "V"}
